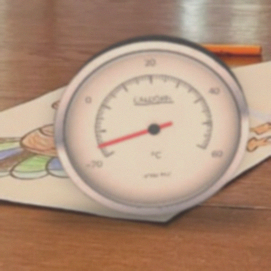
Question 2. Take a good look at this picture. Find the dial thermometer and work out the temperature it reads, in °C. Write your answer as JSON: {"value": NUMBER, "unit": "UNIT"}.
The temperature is {"value": -15, "unit": "°C"}
